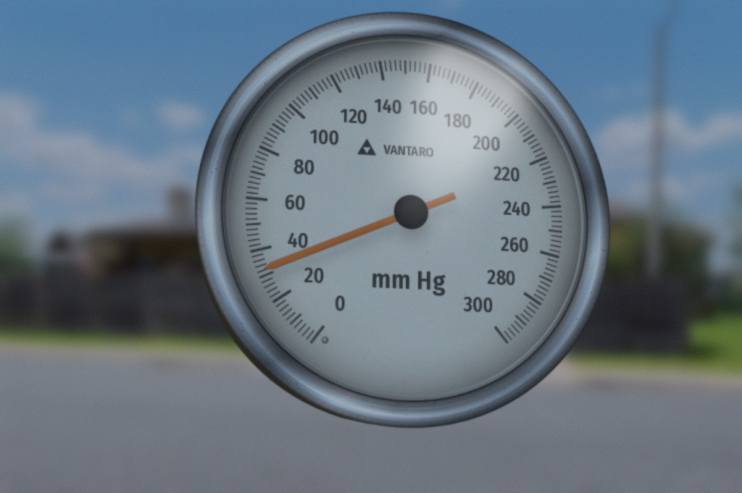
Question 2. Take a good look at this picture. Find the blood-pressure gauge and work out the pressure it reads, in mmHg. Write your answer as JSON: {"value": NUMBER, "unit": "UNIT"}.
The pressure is {"value": 32, "unit": "mmHg"}
